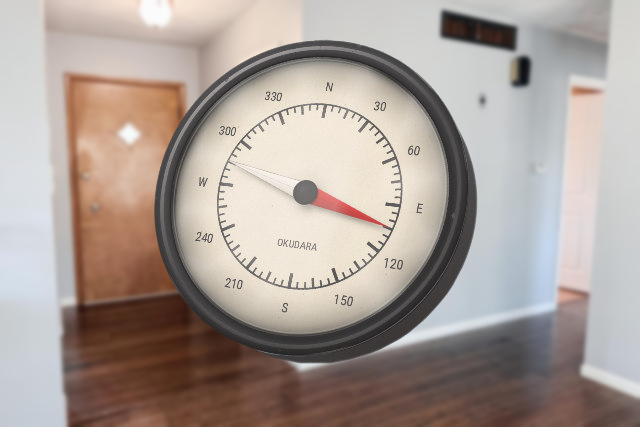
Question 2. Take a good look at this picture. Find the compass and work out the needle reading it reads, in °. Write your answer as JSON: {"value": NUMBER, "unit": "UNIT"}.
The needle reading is {"value": 105, "unit": "°"}
